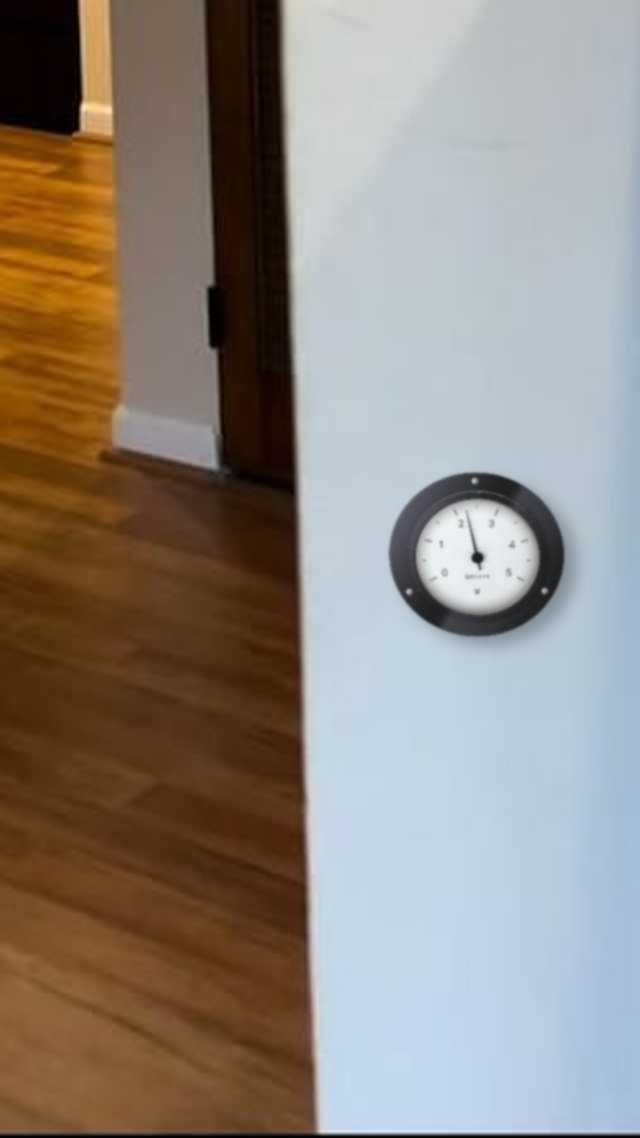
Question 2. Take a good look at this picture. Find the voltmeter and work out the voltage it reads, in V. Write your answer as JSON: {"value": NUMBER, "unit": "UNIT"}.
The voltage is {"value": 2.25, "unit": "V"}
